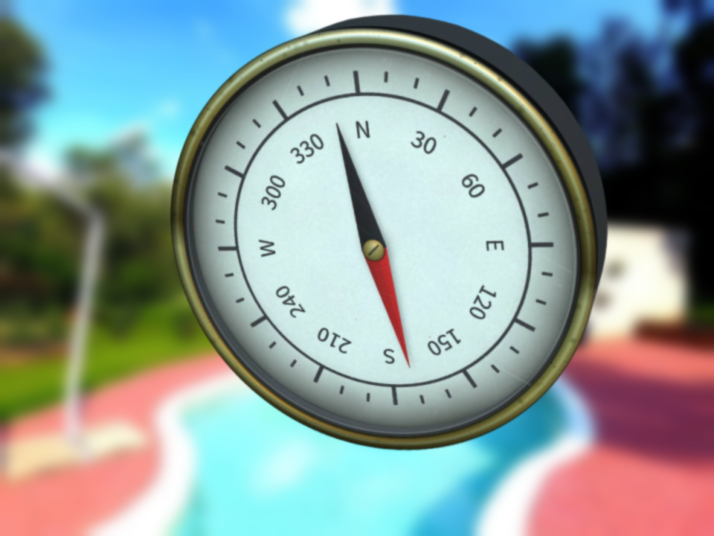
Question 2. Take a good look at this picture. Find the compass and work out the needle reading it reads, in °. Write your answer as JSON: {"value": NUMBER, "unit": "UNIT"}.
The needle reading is {"value": 170, "unit": "°"}
